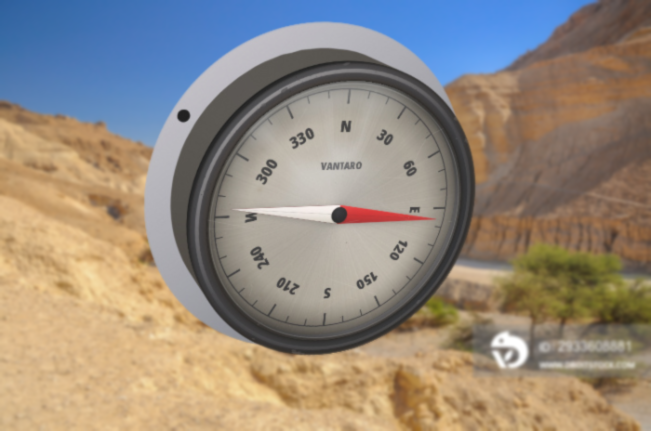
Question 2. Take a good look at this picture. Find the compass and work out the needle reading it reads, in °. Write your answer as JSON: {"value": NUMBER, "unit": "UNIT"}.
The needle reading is {"value": 95, "unit": "°"}
